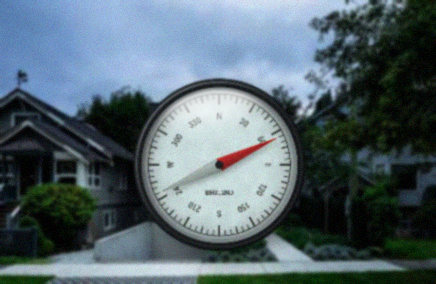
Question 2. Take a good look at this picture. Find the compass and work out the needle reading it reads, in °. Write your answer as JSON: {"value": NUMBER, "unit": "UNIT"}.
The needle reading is {"value": 65, "unit": "°"}
